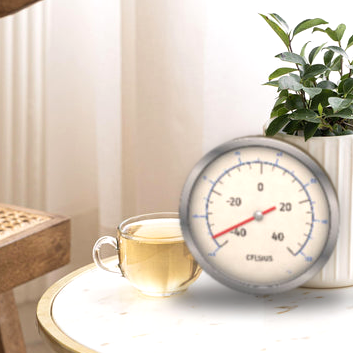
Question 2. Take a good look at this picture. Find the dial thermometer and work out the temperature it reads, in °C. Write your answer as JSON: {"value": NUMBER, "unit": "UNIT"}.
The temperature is {"value": -36, "unit": "°C"}
